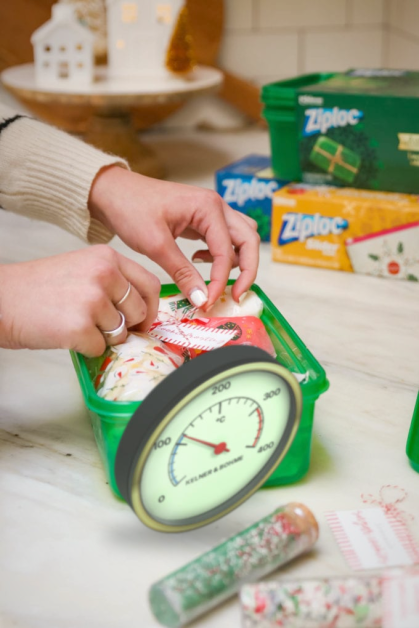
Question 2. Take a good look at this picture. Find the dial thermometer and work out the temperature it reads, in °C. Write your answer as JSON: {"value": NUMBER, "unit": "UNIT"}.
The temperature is {"value": 120, "unit": "°C"}
